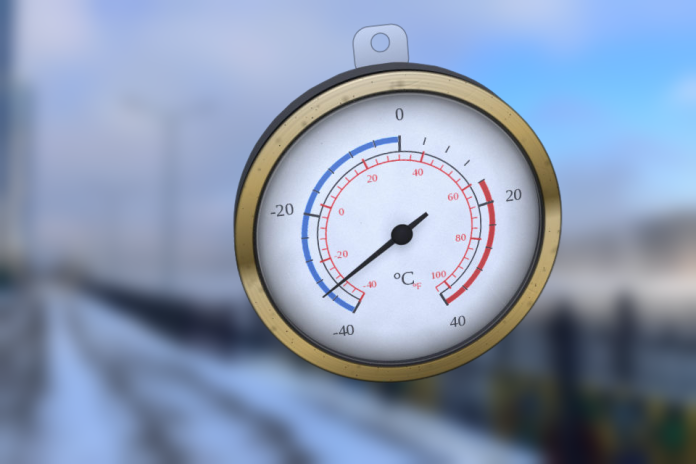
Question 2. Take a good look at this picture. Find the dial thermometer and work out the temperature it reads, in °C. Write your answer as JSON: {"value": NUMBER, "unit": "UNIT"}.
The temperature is {"value": -34, "unit": "°C"}
